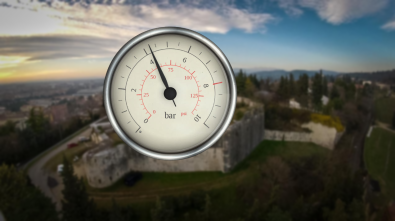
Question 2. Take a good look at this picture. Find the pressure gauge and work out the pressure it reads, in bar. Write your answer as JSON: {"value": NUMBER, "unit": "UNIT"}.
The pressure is {"value": 4.25, "unit": "bar"}
